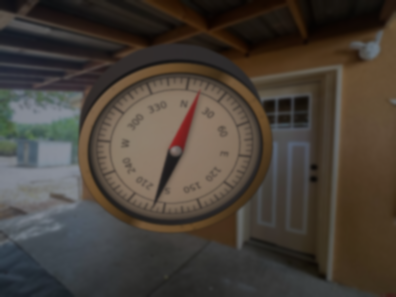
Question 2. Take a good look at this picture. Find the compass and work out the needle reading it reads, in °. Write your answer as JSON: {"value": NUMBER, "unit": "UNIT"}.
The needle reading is {"value": 10, "unit": "°"}
